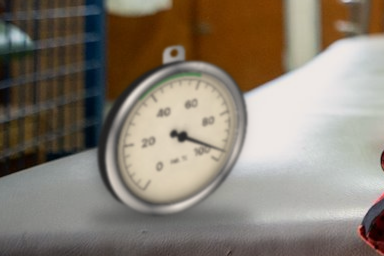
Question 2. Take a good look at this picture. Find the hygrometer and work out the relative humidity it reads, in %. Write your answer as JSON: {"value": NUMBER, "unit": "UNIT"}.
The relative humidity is {"value": 96, "unit": "%"}
